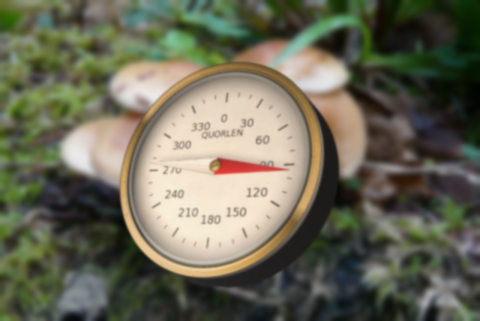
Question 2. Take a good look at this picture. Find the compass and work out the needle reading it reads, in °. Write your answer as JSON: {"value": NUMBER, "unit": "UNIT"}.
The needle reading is {"value": 95, "unit": "°"}
